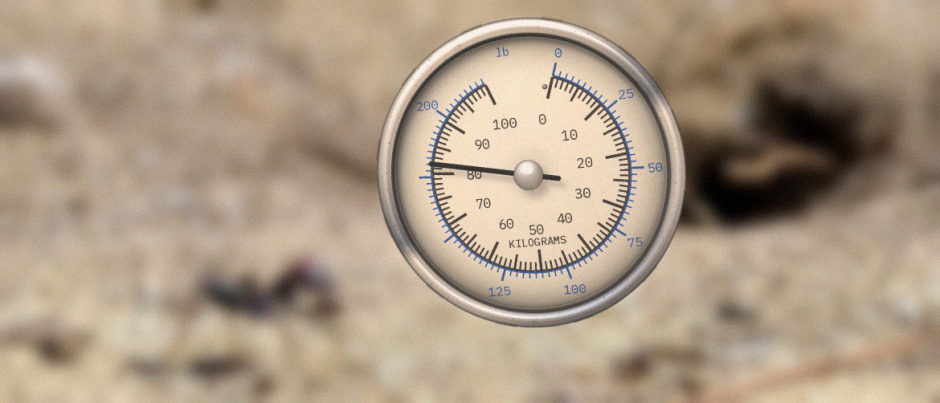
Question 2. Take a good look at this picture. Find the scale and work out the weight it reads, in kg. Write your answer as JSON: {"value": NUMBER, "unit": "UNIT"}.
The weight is {"value": 82, "unit": "kg"}
